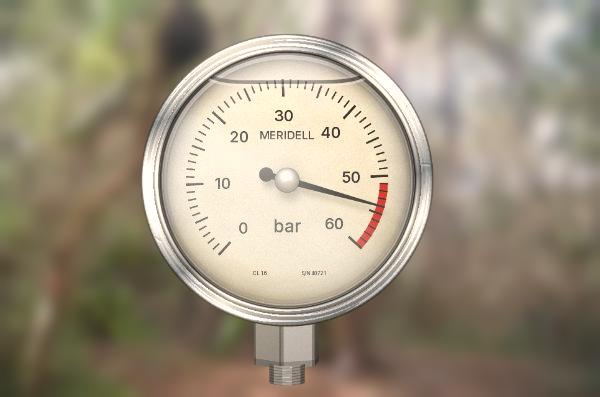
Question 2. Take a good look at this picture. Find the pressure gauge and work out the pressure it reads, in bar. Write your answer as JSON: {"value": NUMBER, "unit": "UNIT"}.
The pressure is {"value": 54, "unit": "bar"}
